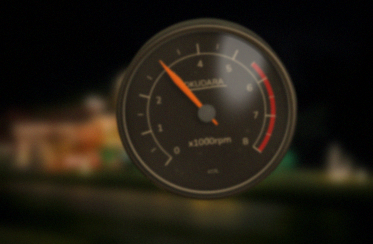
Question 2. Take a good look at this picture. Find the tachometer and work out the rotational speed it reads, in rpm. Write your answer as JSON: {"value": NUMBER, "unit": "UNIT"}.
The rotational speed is {"value": 3000, "unit": "rpm"}
